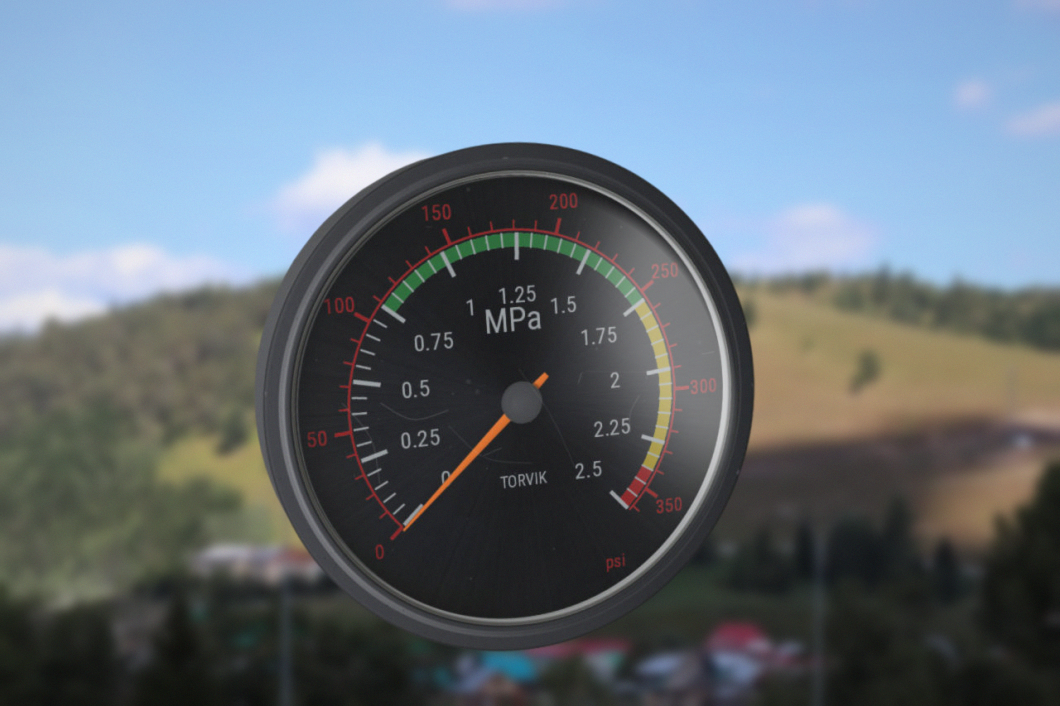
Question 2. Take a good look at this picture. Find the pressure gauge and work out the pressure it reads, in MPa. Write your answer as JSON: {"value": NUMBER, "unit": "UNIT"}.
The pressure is {"value": 0, "unit": "MPa"}
